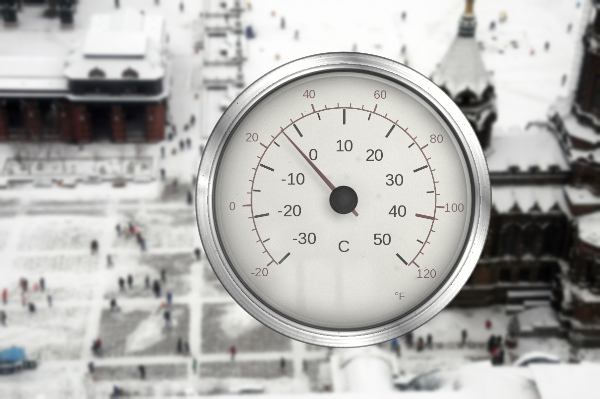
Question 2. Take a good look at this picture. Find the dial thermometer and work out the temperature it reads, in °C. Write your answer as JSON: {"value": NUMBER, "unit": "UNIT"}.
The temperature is {"value": -2.5, "unit": "°C"}
